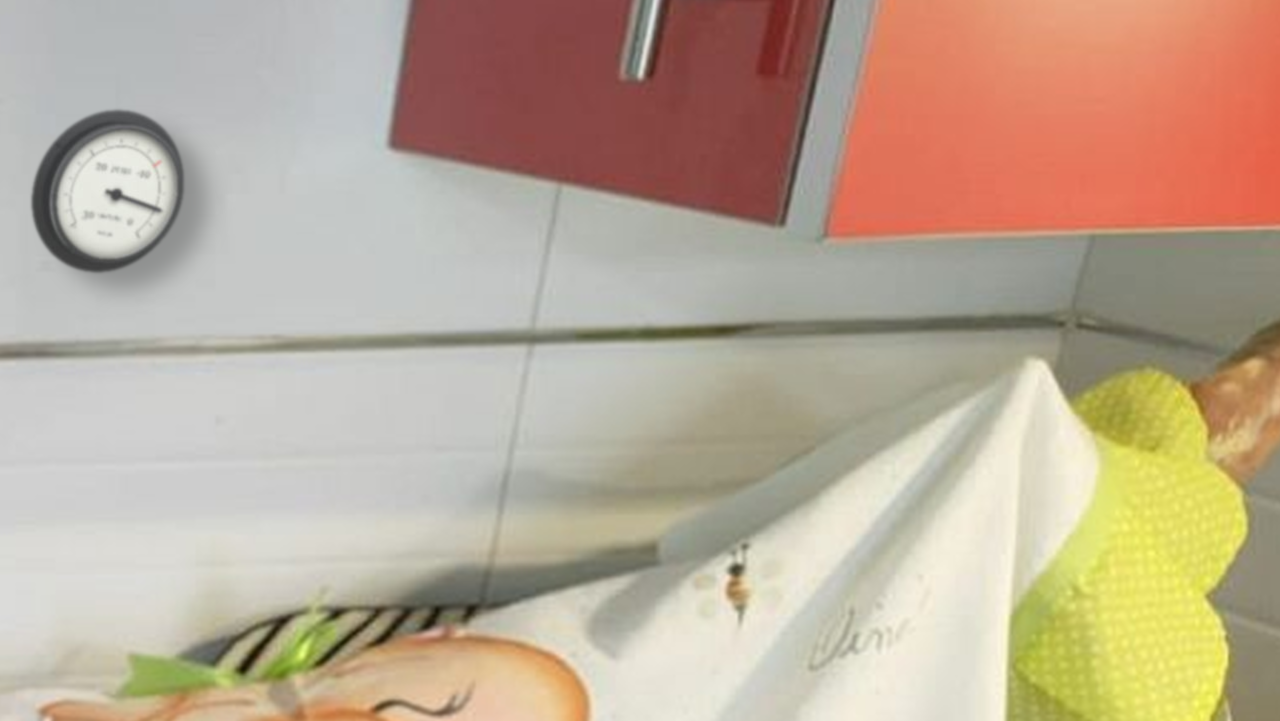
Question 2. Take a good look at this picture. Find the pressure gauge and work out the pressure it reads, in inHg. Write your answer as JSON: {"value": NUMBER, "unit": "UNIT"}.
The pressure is {"value": -4, "unit": "inHg"}
